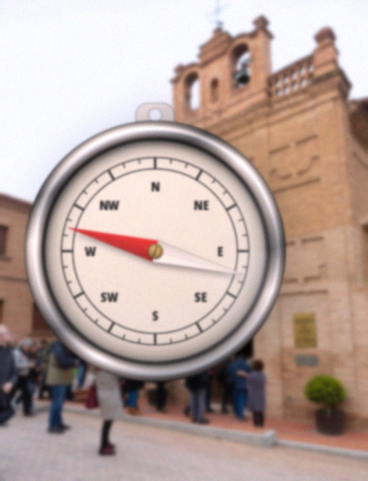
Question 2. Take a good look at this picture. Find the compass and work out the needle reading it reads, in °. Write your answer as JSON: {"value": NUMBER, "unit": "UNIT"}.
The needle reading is {"value": 285, "unit": "°"}
